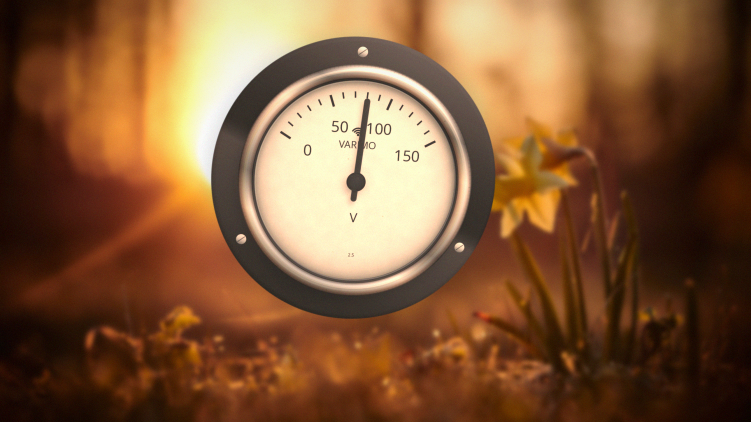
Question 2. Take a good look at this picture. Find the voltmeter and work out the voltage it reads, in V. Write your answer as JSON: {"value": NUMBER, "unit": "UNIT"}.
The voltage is {"value": 80, "unit": "V"}
